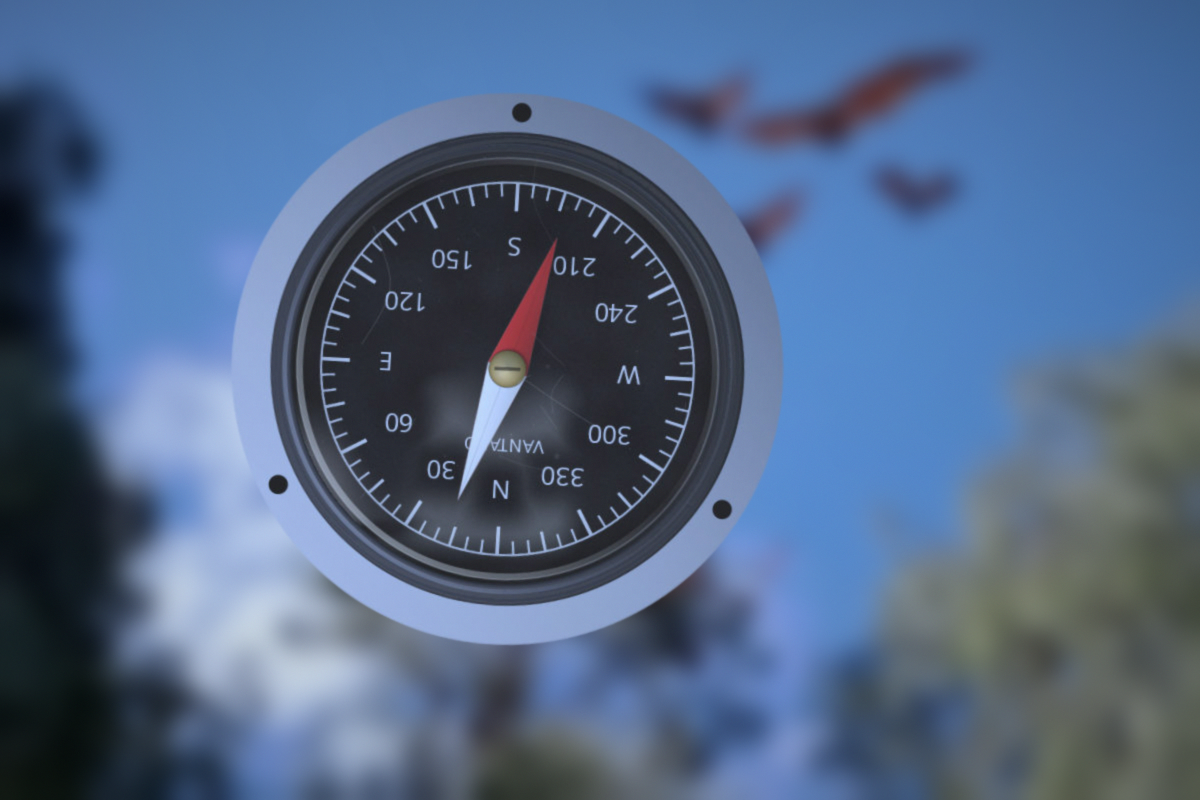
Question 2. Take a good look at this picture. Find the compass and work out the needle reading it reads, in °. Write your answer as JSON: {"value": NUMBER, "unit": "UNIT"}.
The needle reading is {"value": 197.5, "unit": "°"}
